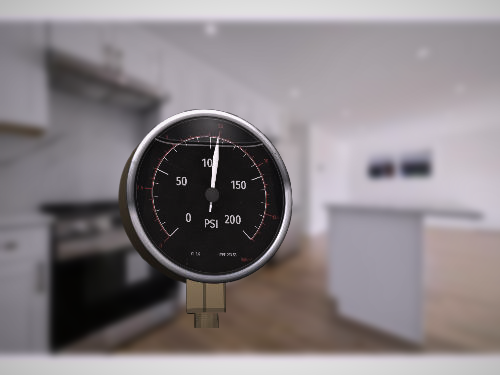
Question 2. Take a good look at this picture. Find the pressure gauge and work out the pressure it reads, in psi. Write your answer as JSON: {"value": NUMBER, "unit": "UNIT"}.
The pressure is {"value": 105, "unit": "psi"}
